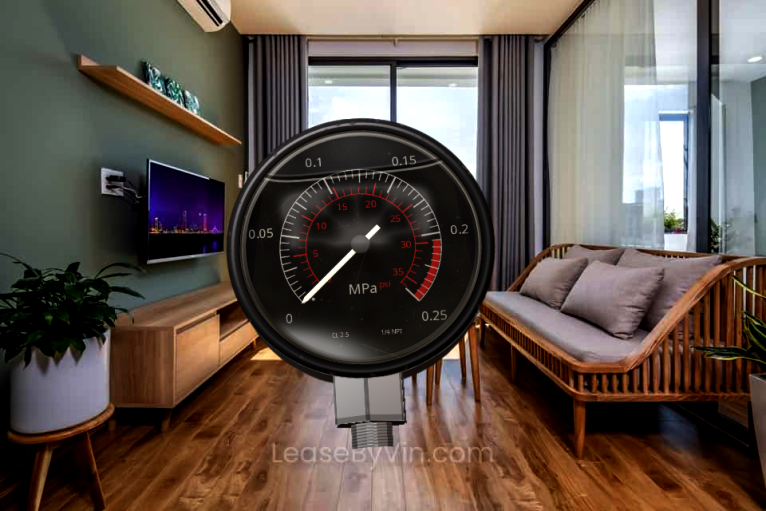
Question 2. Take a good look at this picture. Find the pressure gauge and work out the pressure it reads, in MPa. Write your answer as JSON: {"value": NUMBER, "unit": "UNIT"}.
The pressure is {"value": 0, "unit": "MPa"}
